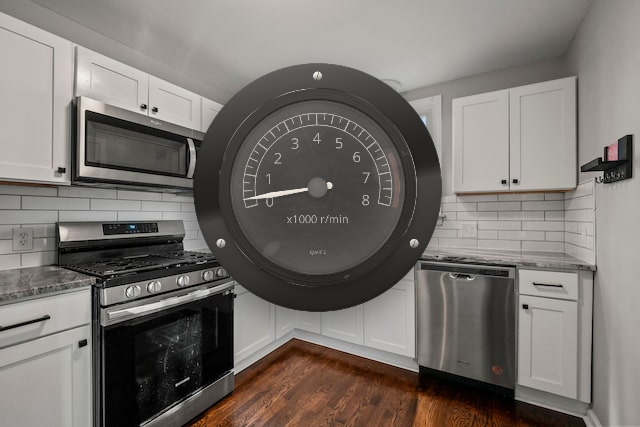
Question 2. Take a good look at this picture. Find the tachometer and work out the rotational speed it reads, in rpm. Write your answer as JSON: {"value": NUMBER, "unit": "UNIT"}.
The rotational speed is {"value": 250, "unit": "rpm"}
